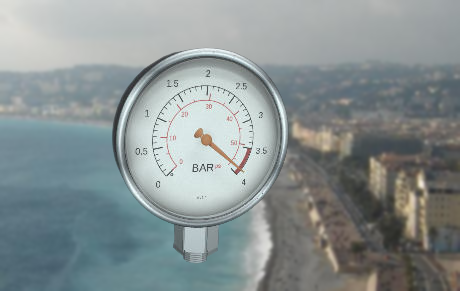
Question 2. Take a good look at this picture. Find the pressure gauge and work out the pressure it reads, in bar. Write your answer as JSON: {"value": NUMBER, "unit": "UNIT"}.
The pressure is {"value": 3.9, "unit": "bar"}
